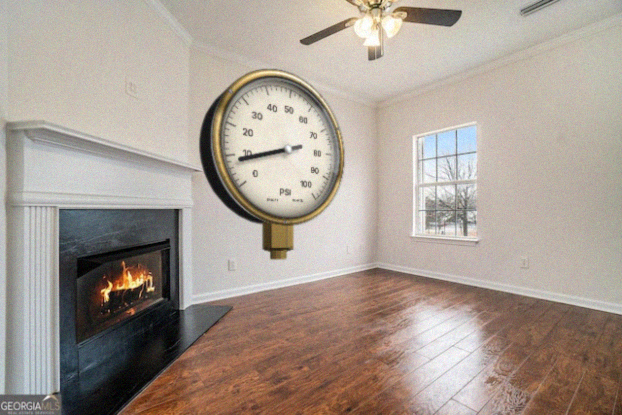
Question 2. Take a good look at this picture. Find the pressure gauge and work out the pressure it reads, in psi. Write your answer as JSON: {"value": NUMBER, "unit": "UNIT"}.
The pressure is {"value": 8, "unit": "psi"}
